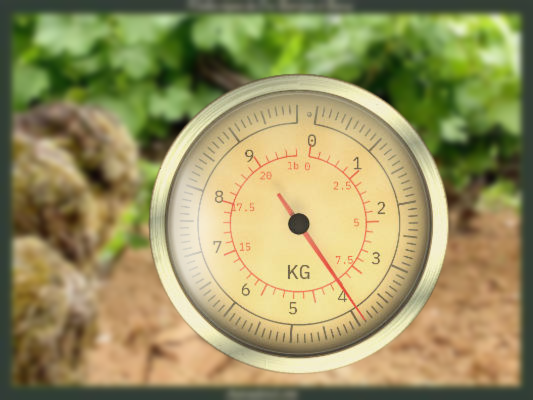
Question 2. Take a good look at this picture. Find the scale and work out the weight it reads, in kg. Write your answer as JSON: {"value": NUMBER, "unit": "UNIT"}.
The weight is {"value": 3.9, "unit": "kg"}
